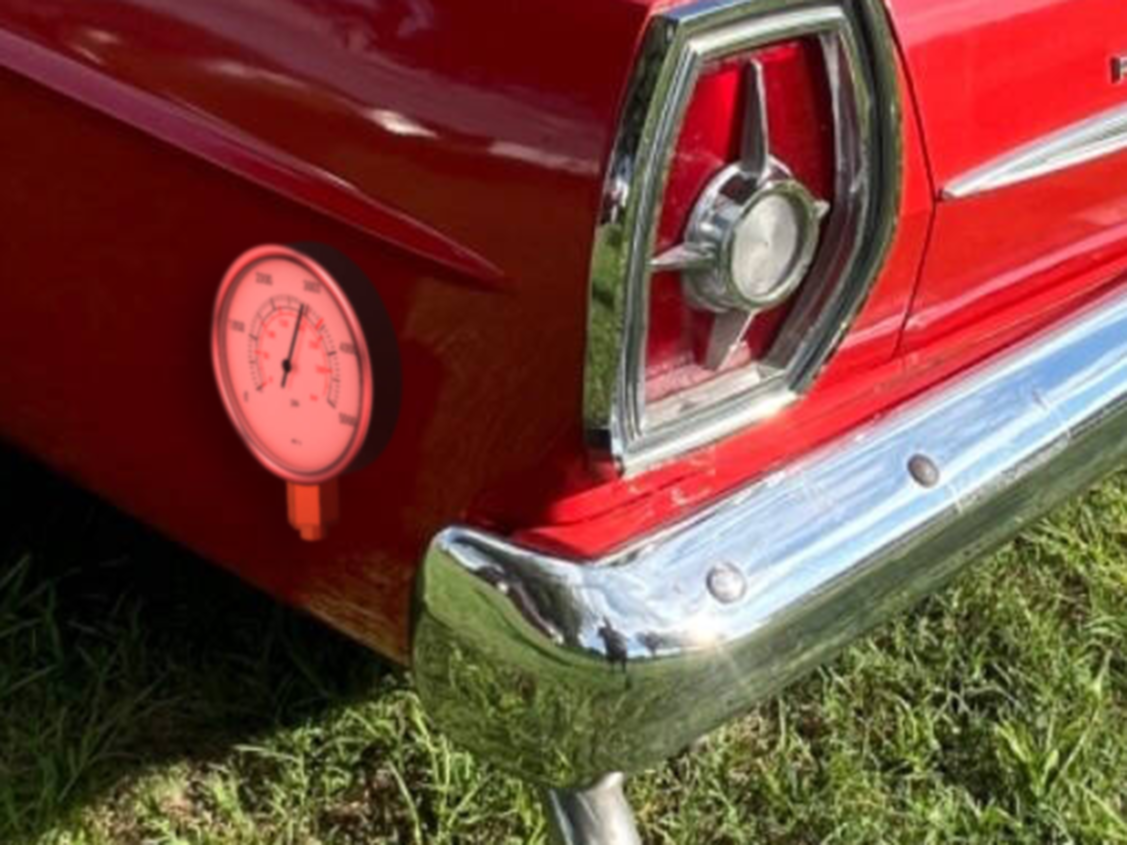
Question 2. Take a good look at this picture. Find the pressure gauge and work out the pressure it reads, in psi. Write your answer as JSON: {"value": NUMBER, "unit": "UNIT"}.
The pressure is {"value": 3000, "unit": "psi"}
